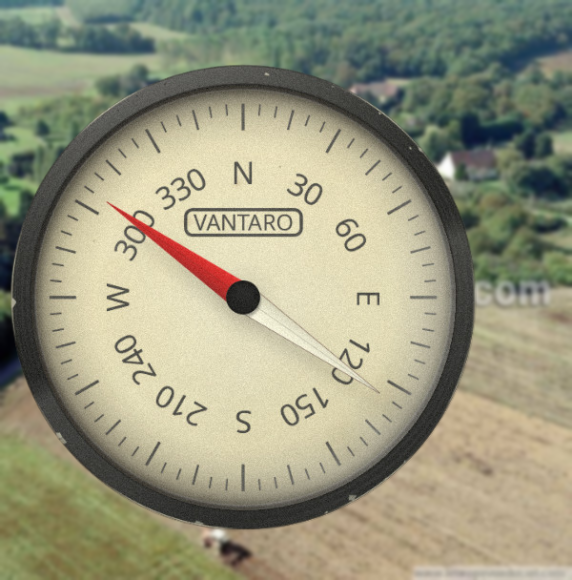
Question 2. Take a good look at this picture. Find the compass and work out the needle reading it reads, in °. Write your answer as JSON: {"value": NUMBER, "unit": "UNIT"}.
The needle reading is {"value": 305, "unit": "°"}
